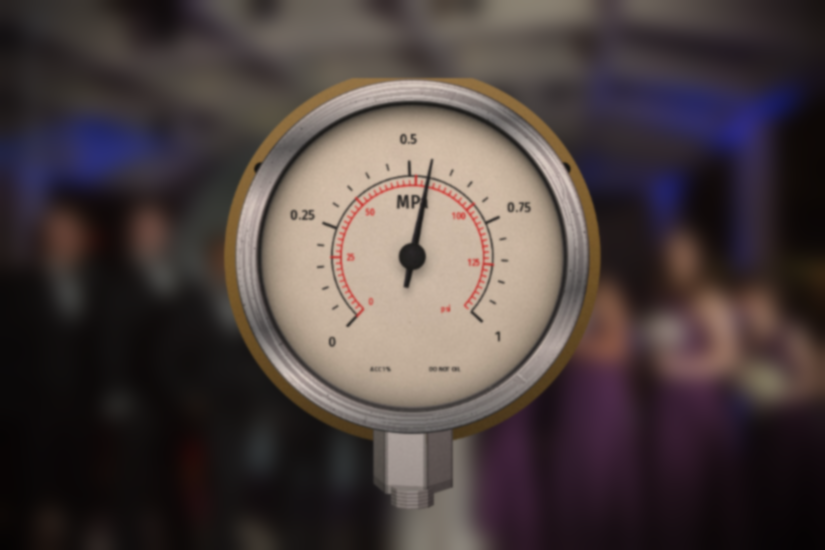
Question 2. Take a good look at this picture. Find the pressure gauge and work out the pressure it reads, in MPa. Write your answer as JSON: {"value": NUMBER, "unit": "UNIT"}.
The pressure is {"value": 0.55, "unit": "MPa"}
